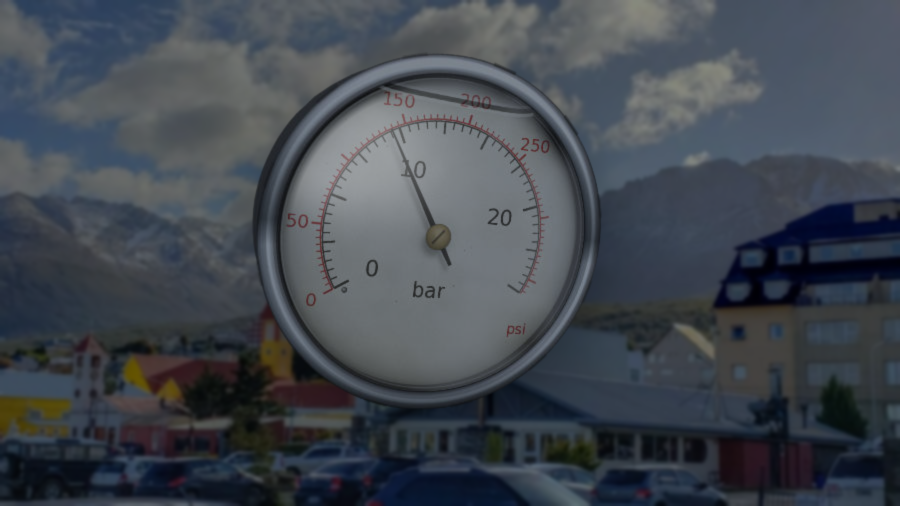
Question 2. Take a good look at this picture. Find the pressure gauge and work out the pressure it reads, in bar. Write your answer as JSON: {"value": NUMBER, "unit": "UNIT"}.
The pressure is {"value": 9.5, "unit": "bar"}
